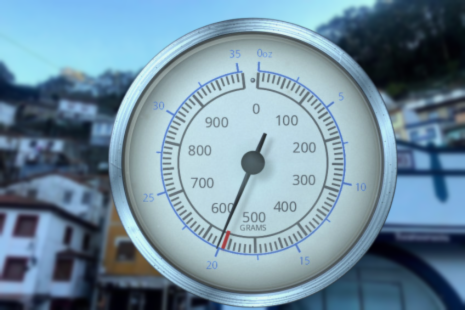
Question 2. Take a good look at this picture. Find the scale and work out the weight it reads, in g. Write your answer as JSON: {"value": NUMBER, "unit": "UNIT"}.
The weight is {"value": 570, "unit": "g"}
